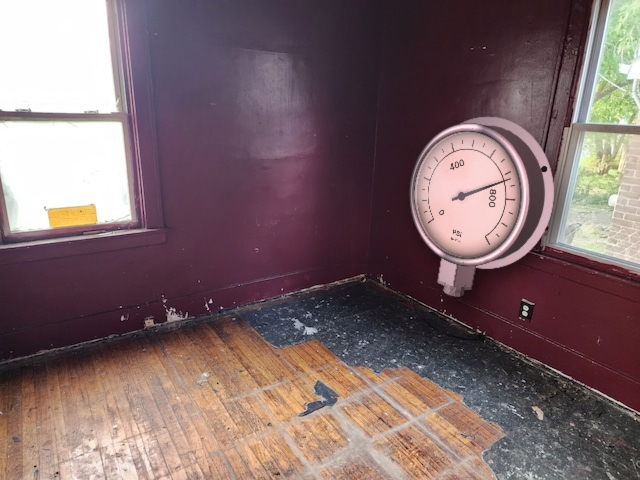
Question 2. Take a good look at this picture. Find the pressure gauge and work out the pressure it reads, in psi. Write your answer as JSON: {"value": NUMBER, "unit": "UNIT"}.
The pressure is {"value": 725, "unit": "psi"}
